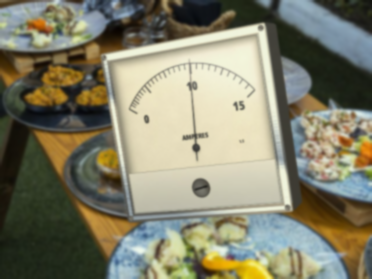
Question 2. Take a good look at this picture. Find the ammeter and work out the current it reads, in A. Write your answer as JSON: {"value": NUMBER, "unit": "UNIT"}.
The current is {"value": 10, "unit": "A"}
